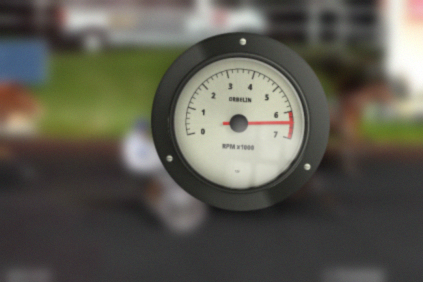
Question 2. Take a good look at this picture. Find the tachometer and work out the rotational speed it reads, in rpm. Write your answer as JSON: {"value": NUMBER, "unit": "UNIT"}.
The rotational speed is {"value": 6400, "unit": "rpm"}
